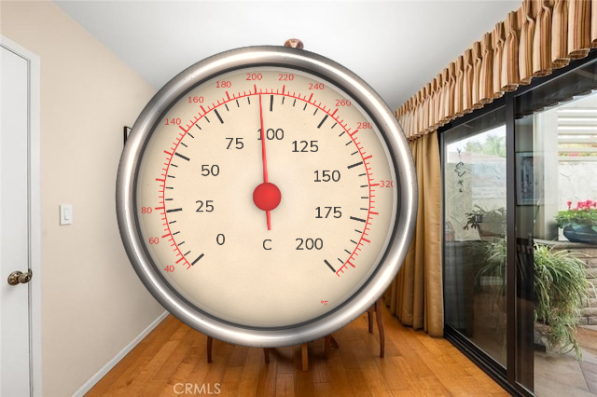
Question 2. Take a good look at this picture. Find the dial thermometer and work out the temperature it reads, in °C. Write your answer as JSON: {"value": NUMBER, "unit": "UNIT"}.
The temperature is {"value": 95, "unit": "°C"}
